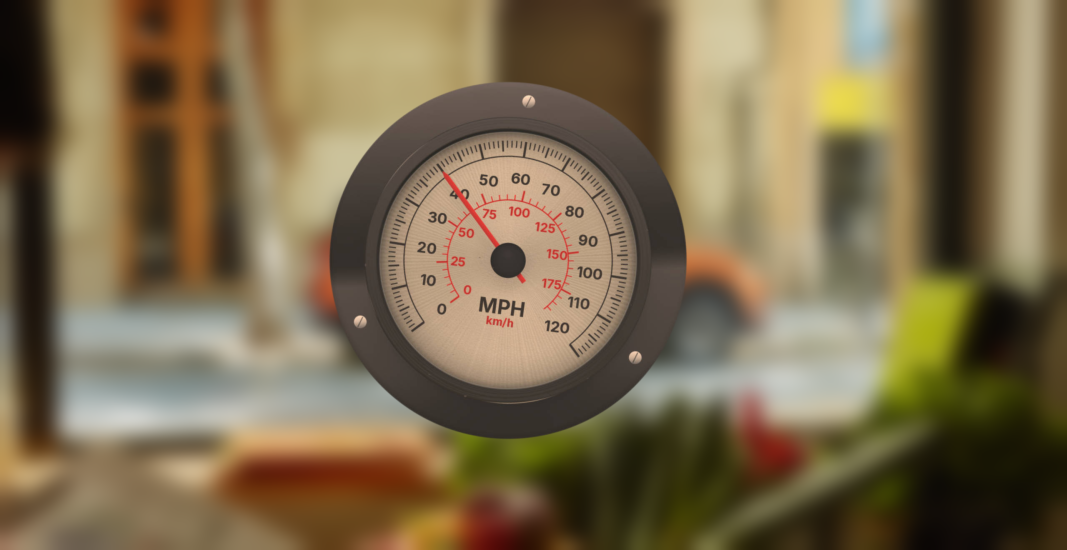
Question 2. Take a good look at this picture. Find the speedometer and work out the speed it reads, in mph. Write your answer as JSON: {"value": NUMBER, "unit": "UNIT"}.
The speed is {"value": 40, "unit": "mph"}
